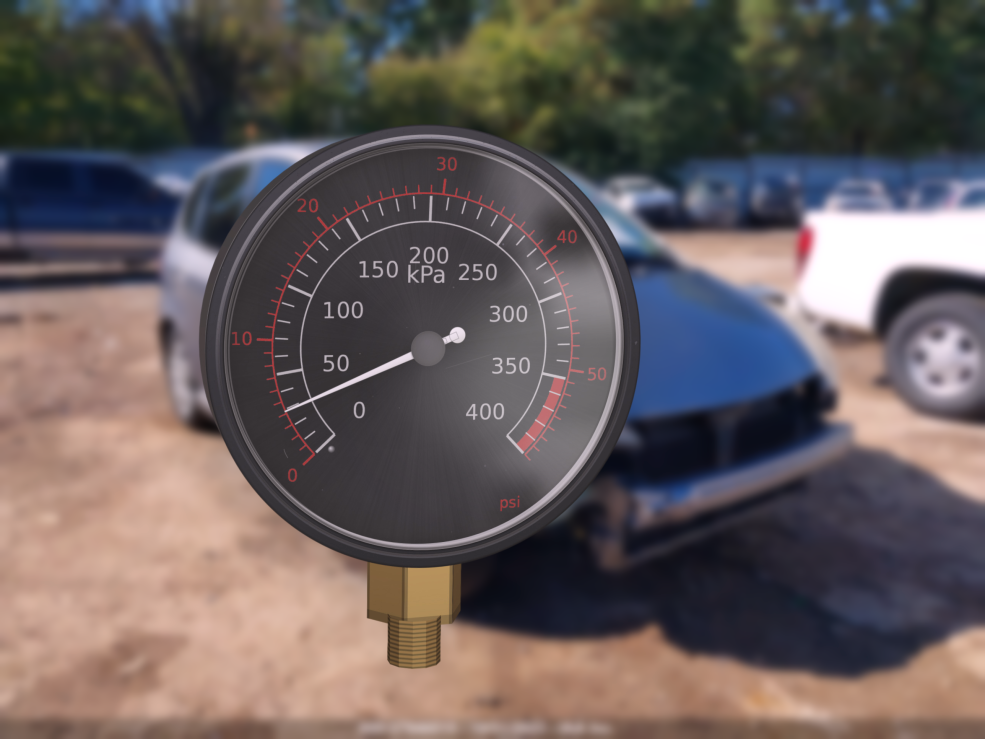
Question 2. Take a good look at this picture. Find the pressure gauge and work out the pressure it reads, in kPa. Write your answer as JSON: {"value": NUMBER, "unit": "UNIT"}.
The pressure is {"value": 30, "unit": "kPa"}
